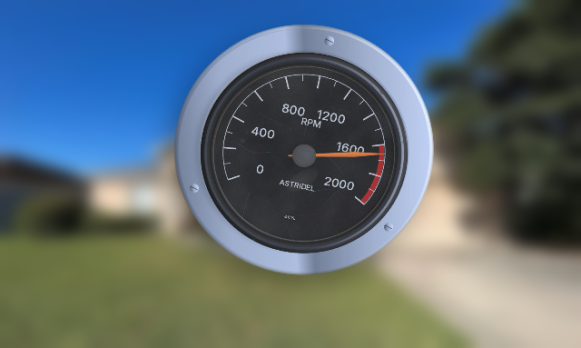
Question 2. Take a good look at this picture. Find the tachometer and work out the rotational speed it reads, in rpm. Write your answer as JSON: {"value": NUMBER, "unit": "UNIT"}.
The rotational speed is {"value": 1650, "unit": "rpm"}
